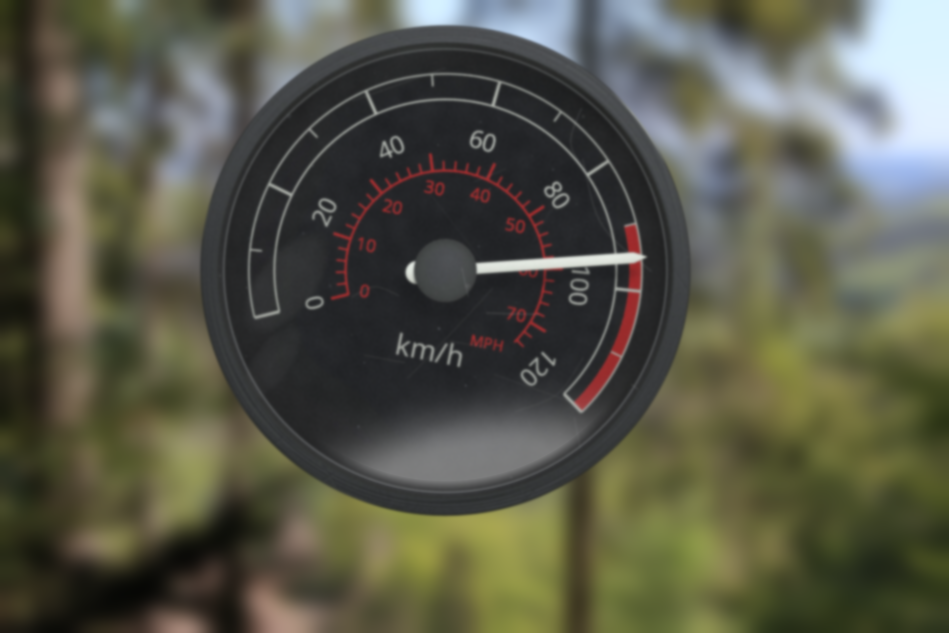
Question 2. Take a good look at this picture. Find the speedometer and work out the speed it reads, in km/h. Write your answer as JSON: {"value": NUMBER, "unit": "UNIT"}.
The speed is {"value": 95, "unit": "km/h"}
